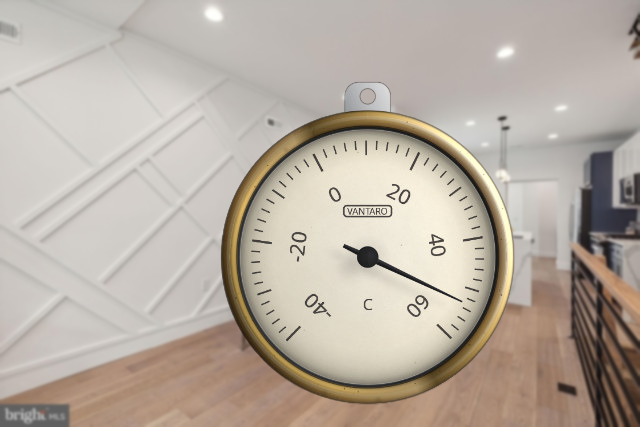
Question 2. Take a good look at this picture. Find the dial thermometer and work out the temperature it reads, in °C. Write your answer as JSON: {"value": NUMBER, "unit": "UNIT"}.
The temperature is {"value": 53, "unit": "°C"}
